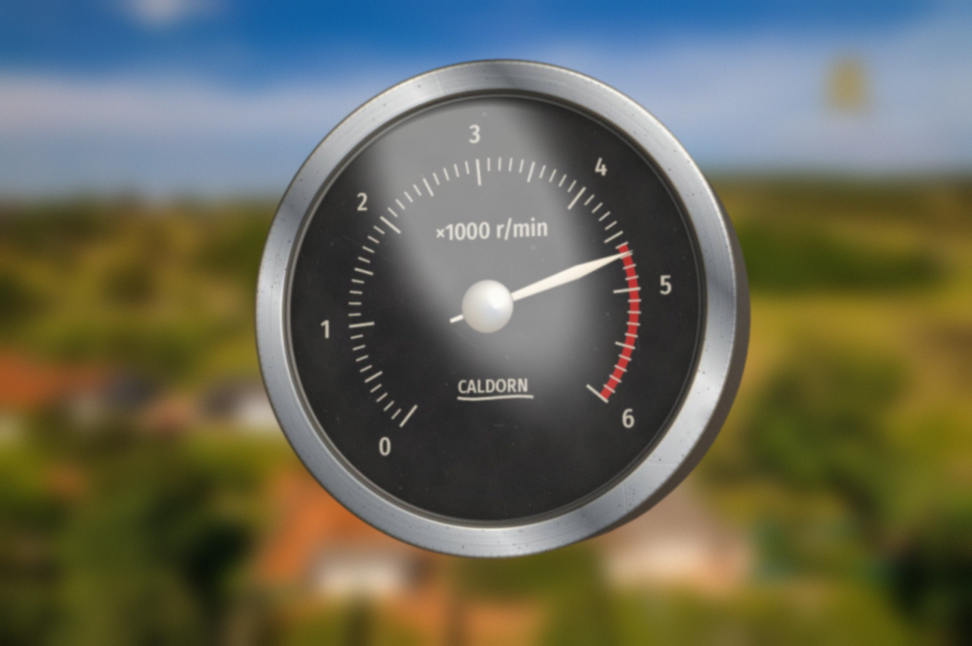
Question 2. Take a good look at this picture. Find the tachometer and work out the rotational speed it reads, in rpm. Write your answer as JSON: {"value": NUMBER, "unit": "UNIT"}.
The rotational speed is {"value": 4700, "unit": "rpm"}
